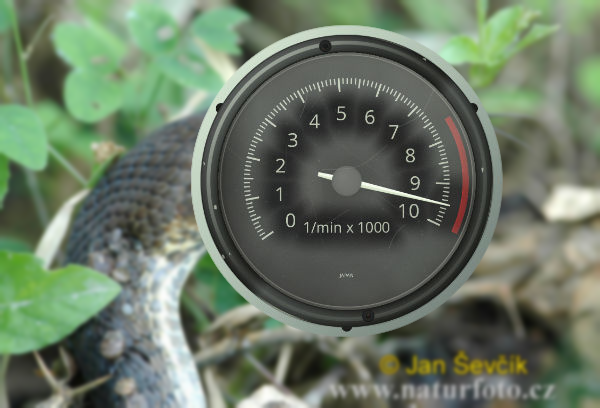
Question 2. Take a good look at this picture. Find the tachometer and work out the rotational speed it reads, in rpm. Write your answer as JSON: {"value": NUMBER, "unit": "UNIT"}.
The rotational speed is {"value": 9500, "unit": "rpm"}
